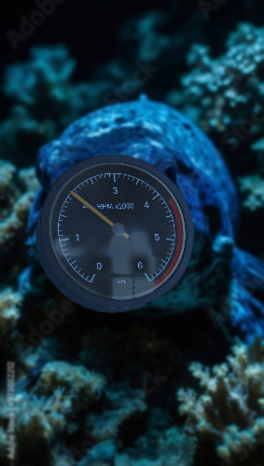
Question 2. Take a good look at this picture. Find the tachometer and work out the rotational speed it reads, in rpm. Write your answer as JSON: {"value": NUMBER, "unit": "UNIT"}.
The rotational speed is {"value": 2000, "unit": "rpm"}
